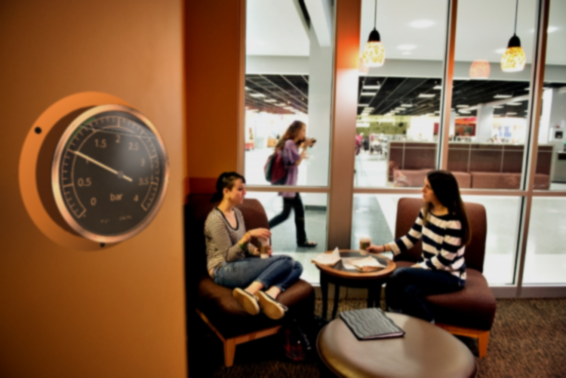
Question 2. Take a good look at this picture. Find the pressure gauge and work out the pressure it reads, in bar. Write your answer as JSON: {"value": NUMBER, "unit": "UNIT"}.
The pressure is {"value": 1, "unit": "bar"}
